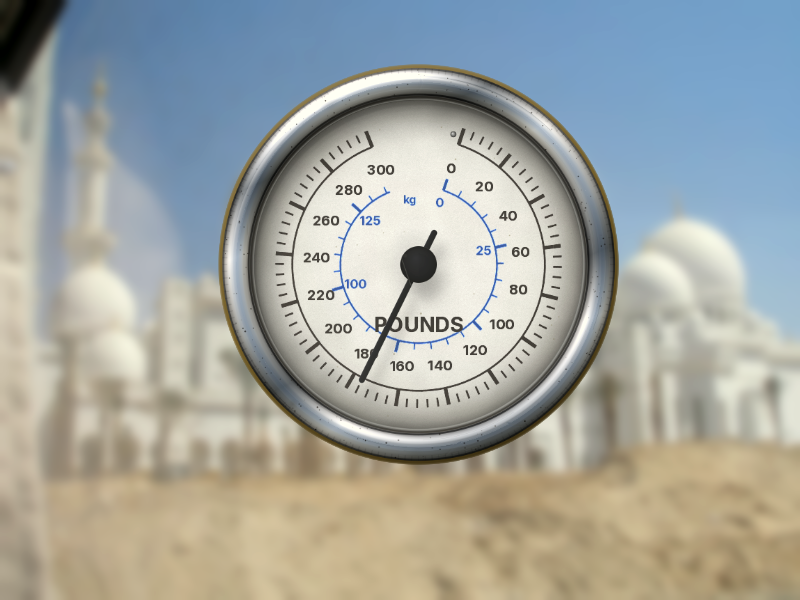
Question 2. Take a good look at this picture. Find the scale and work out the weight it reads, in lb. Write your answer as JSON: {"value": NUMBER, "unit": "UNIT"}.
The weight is {"value": 176, "unit": "lb"}
